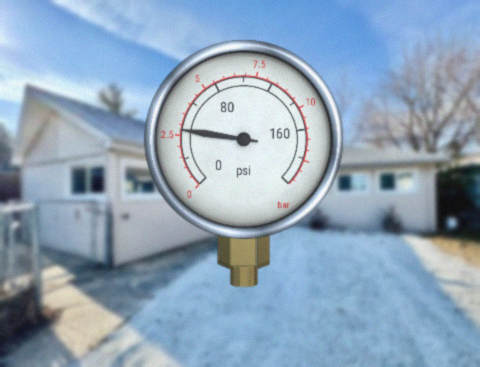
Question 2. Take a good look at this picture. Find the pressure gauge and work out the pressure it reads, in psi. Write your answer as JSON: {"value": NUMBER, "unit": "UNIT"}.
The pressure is {"value": 40, "unit": "psi"}
